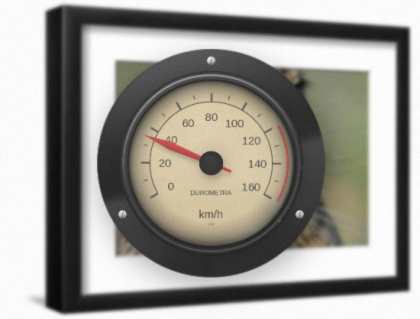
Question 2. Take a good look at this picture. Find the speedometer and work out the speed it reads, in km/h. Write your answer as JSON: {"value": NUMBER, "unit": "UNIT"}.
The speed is {"value": 35, "unit": "km/h"}
